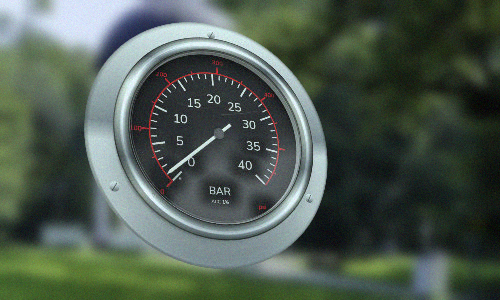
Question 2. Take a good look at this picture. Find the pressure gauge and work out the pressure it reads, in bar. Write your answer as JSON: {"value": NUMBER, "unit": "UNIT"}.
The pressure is {"value": 1, "unit": "bar"}
